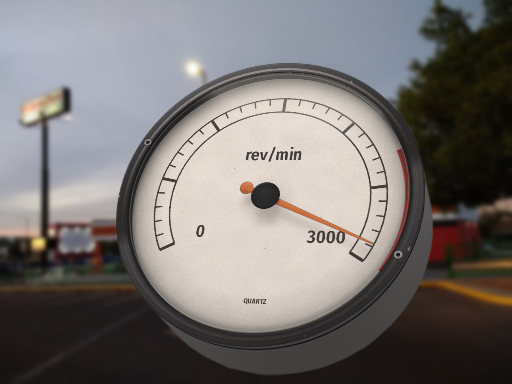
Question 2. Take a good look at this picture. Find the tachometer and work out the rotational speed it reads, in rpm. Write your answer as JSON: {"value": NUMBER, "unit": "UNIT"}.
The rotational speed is {"value": 2900, "unit": "rpm"}
